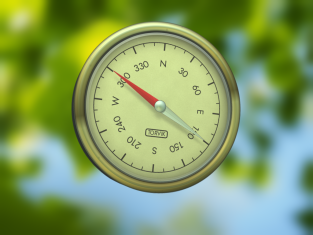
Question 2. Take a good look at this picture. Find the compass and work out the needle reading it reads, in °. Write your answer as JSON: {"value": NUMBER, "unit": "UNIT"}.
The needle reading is {"value": 300, "unit": "°"}
